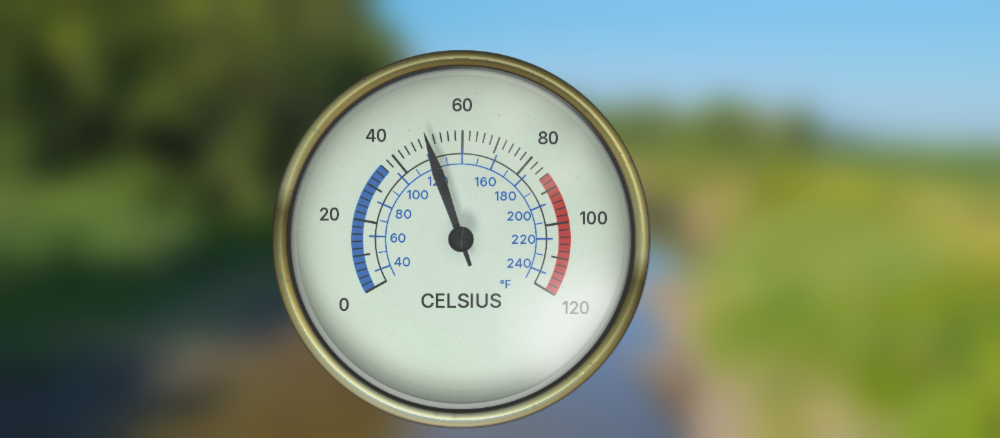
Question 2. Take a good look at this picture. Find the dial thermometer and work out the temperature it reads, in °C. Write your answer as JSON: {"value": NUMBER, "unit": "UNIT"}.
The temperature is {"value": 50, "unit": "°C"}
